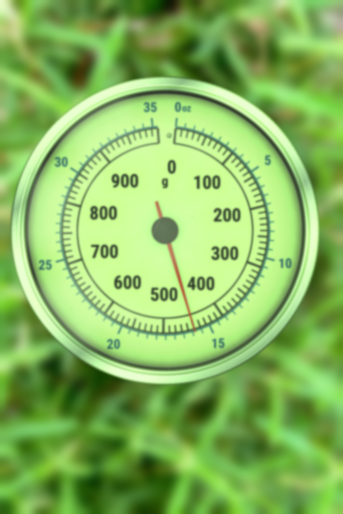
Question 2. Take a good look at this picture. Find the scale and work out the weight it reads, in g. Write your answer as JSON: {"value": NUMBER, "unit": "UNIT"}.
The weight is {"value": 450, "unit": "g"}
